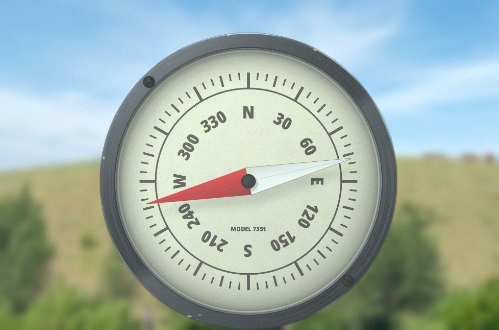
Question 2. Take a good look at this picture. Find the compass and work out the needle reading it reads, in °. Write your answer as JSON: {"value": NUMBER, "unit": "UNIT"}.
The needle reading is {"value": 257.5, "unit": "°"}
